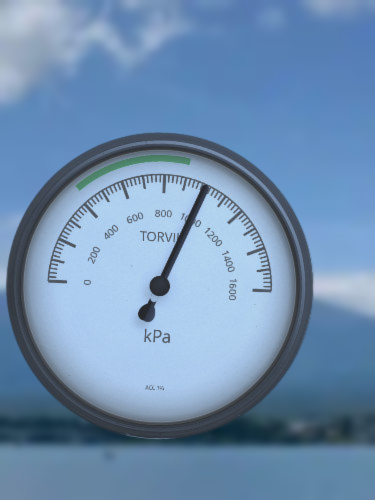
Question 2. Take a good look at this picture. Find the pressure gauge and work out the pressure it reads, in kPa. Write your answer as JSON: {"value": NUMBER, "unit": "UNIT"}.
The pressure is {"value": 1000, "unit": "kPa"}
